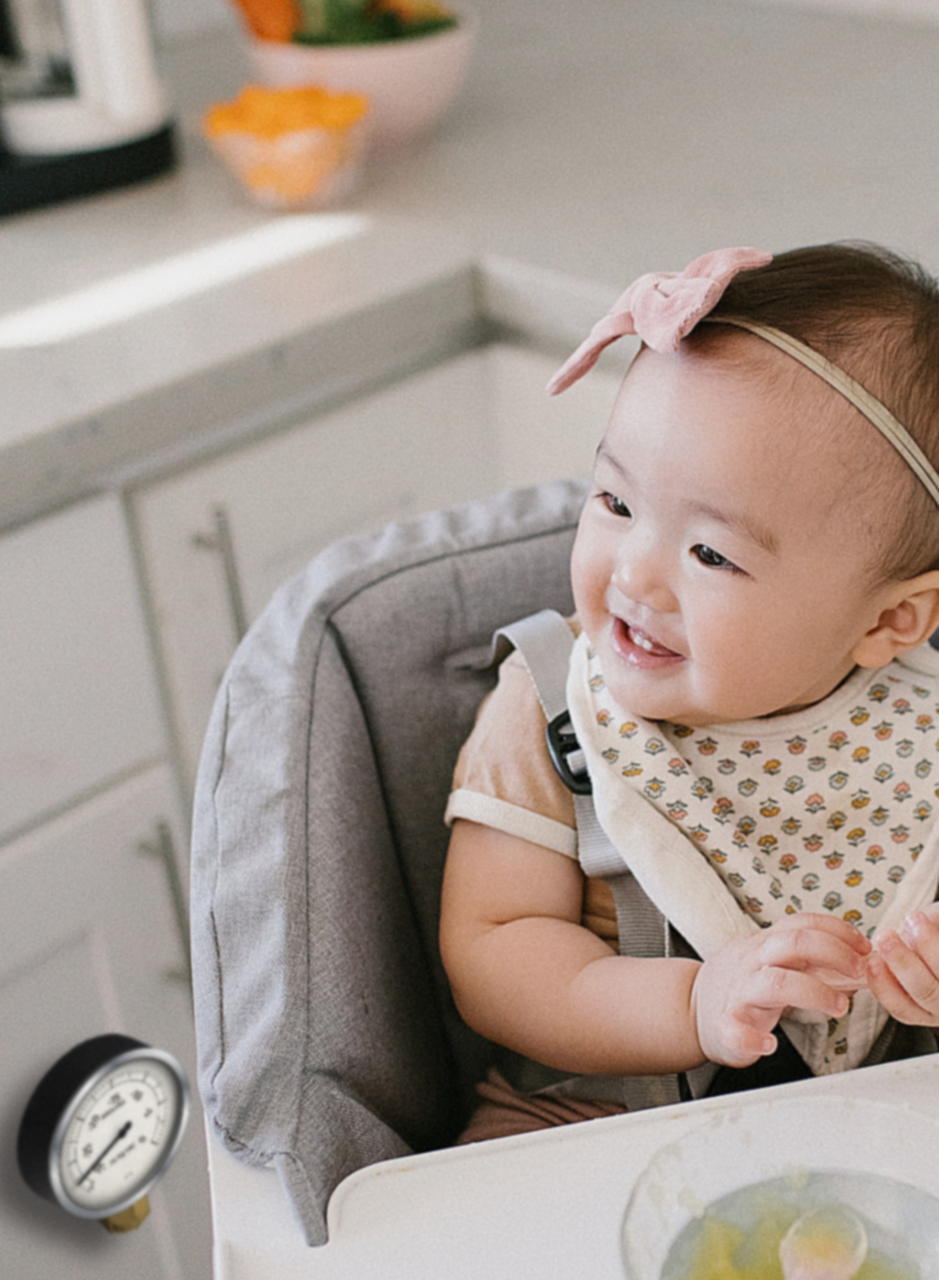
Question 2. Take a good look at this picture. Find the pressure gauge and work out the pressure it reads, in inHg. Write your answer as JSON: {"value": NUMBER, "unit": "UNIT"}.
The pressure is {"value": -27.5, "unit": "inHg"}
